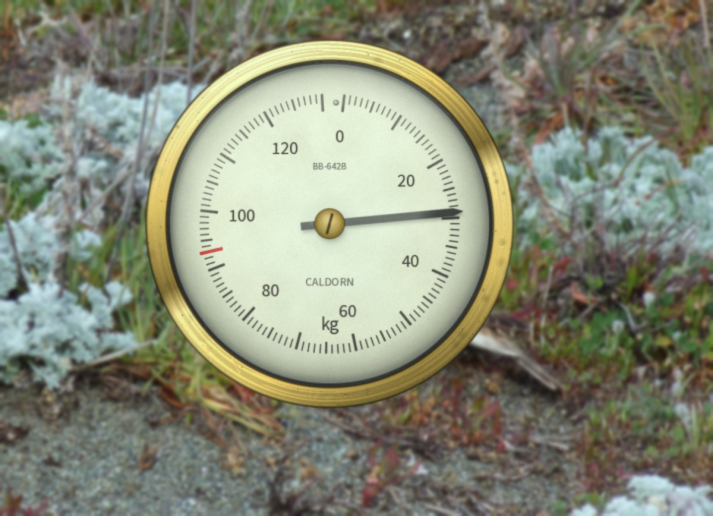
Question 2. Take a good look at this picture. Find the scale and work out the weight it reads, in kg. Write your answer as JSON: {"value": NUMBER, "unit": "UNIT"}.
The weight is {"value": 29, "unit": "kg"}
